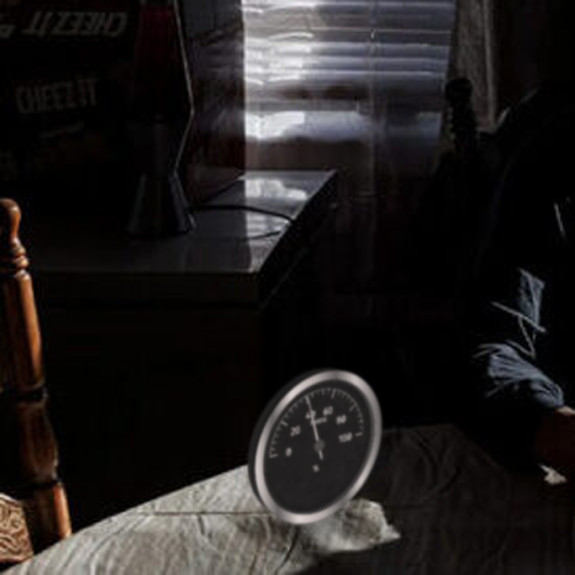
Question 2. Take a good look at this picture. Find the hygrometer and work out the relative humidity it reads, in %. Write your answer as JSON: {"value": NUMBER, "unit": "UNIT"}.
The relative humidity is {"value": 40, "unit": "%"}
